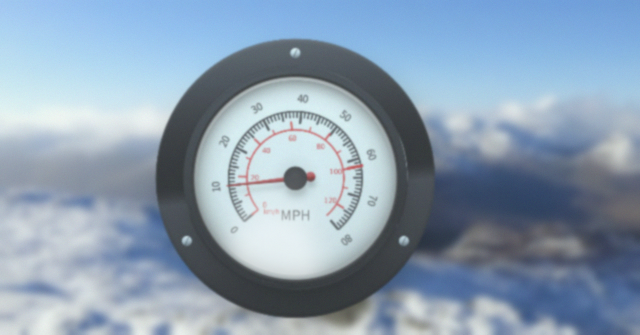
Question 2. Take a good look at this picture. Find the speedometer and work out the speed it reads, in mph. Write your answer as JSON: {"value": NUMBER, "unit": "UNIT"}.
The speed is {"value": 10, "unit": "mph"}
